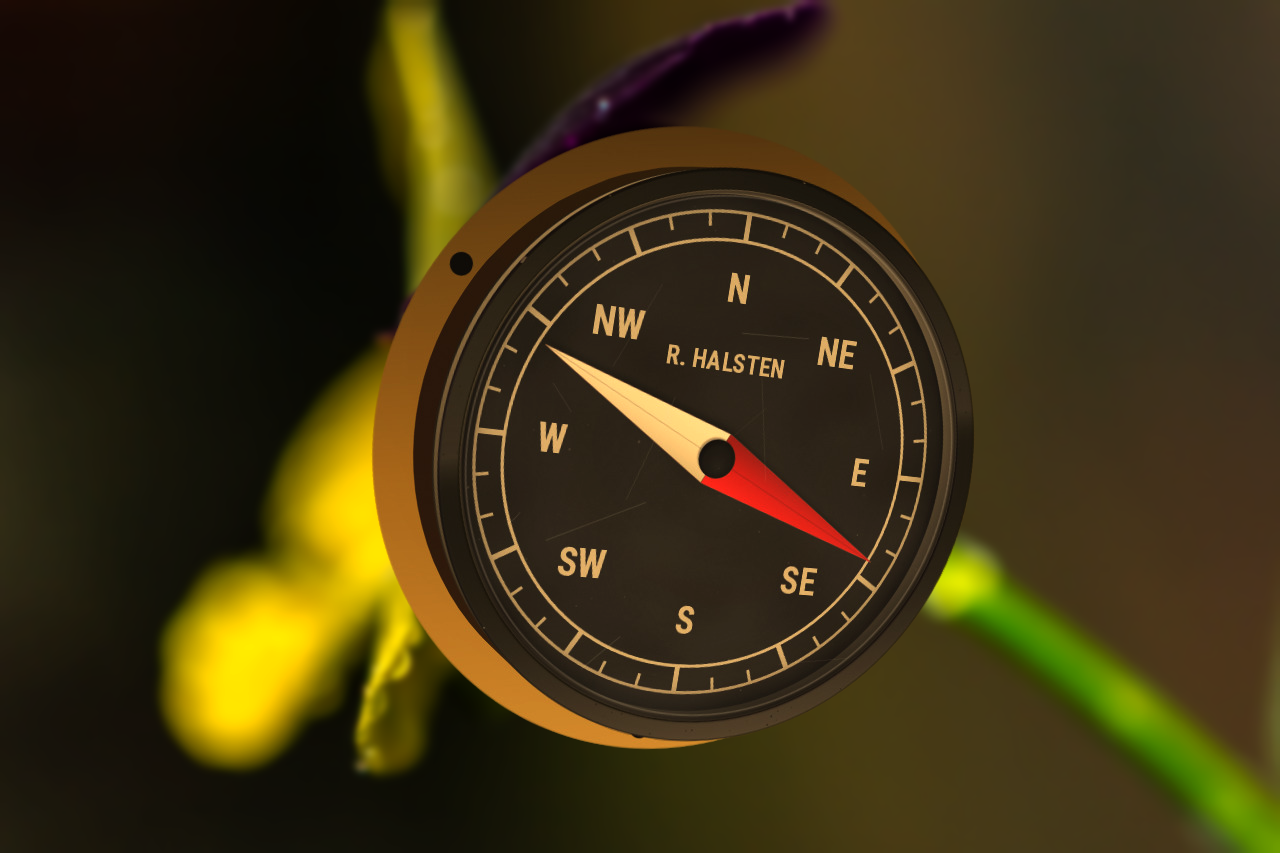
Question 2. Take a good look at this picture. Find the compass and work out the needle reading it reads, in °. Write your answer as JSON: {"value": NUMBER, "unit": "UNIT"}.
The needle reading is {"value": 115, "unit": "°"}
